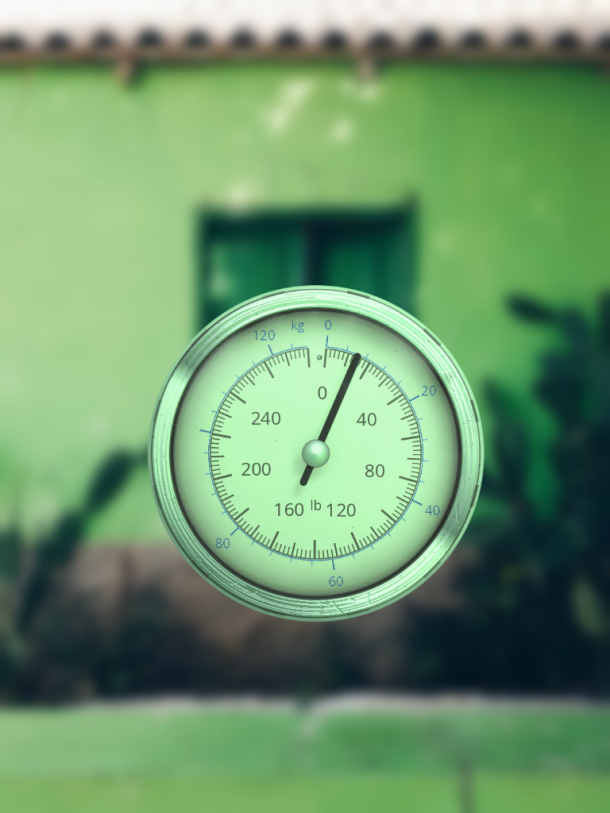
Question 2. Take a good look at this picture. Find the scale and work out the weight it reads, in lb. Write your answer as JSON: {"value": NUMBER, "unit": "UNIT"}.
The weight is {"value": 14, "unit": "lb"}
